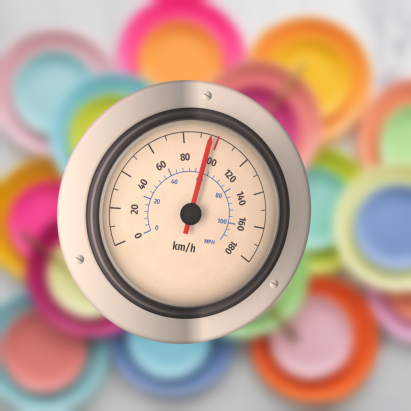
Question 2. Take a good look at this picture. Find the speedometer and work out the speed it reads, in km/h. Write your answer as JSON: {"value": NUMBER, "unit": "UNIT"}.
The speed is {"value": 95, "unit": "km/h"}
